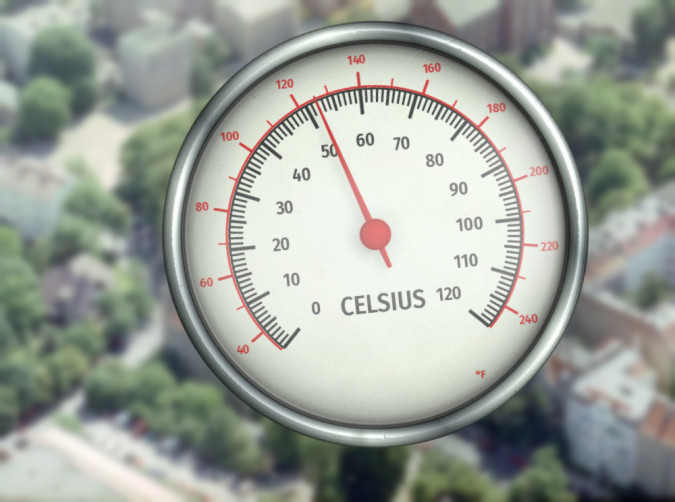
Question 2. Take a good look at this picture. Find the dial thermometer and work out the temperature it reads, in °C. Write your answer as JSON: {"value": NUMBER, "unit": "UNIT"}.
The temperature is {"value": 52, "unit": "°C"}
